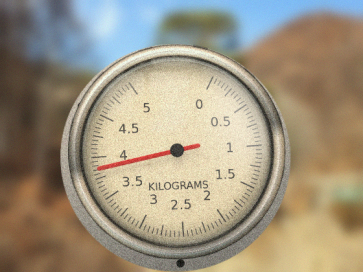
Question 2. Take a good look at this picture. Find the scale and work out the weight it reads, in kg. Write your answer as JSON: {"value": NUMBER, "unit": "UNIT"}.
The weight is {"value": 3.85, "unit": "kg"}
